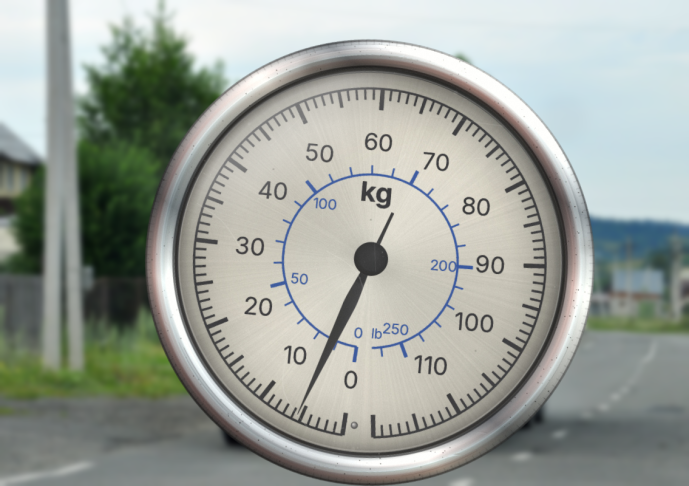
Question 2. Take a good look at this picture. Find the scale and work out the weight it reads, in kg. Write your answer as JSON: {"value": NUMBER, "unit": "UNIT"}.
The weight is {"value": 5.5, "unit": "kg"}
